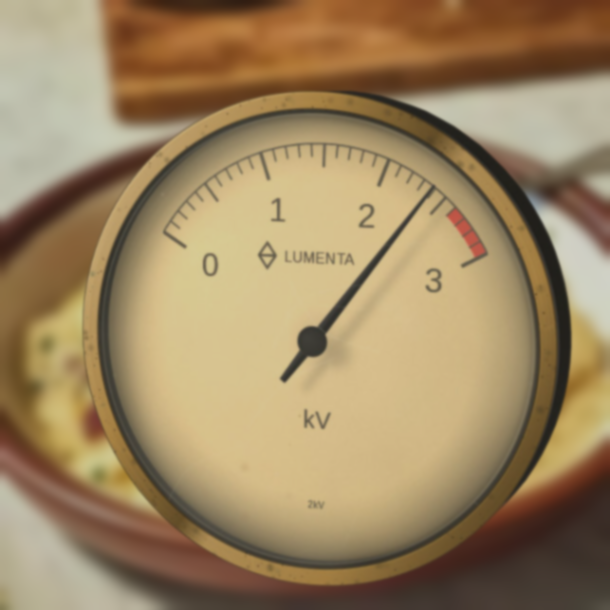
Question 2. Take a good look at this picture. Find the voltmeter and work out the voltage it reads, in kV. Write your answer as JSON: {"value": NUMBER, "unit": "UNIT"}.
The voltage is {"value": 2.4, "unit": "kV"}
